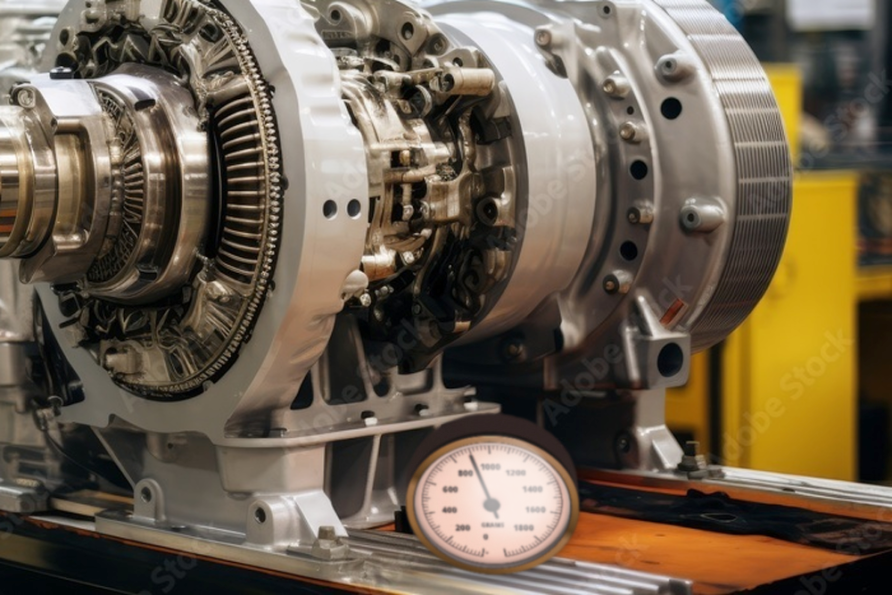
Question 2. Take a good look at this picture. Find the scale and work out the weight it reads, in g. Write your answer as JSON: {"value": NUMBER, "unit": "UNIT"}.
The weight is {"value": 900, "unit": "g"}
